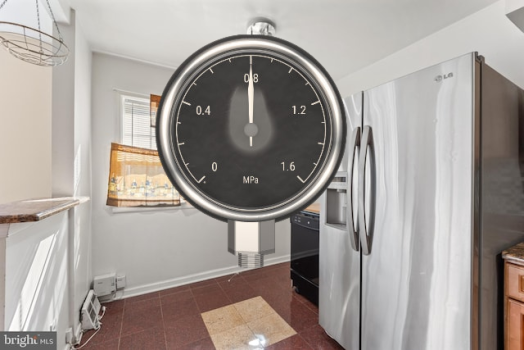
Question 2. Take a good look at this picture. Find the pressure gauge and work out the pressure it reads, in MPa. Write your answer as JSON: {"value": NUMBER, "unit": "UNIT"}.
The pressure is {"value": 0.8, "unit": "MPa"}
